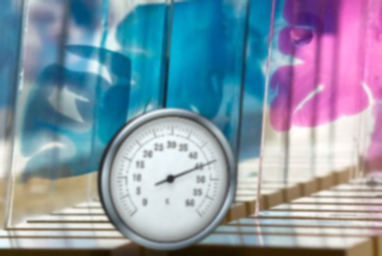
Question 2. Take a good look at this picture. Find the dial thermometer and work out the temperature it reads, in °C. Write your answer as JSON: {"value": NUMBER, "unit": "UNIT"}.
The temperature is {"value": 45, "unit": "°C"}
